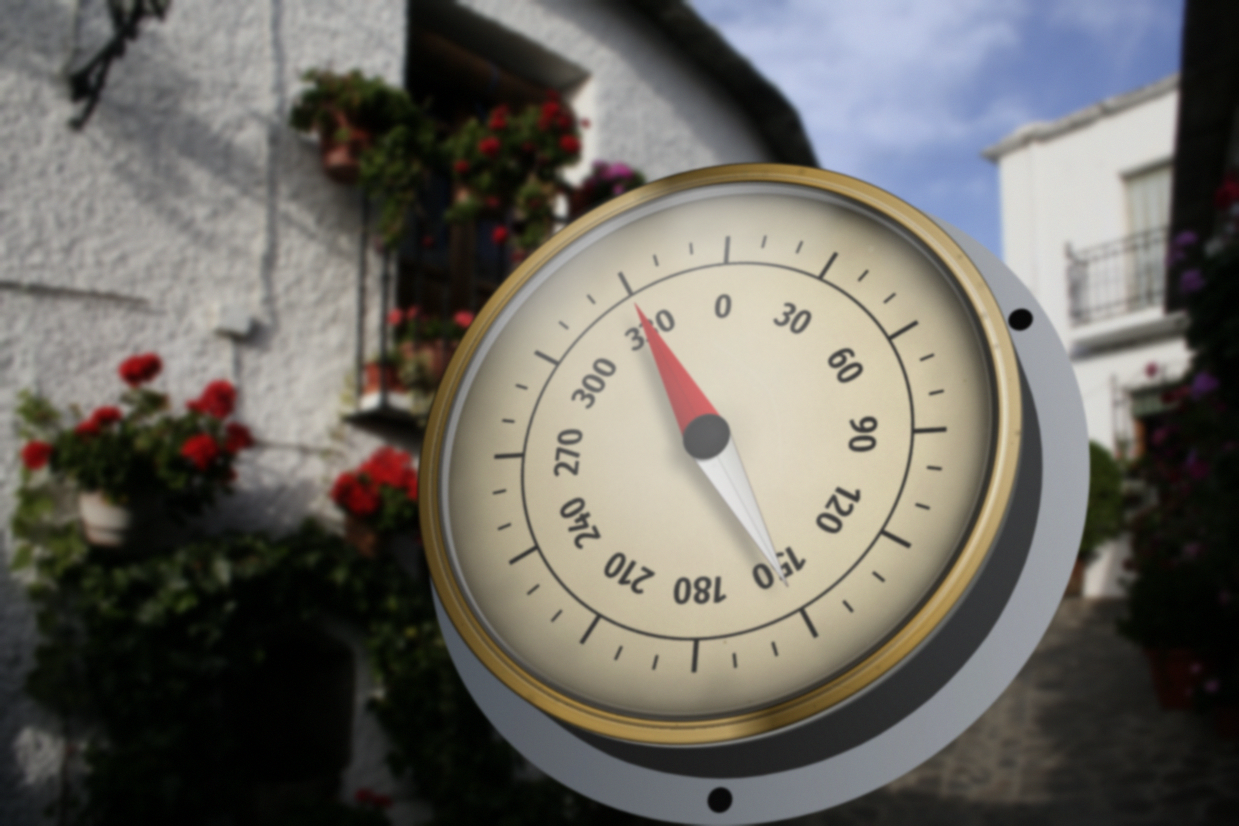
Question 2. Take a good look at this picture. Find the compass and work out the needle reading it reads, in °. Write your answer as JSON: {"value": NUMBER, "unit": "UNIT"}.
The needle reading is {"value": 330, "unit": "°"}
